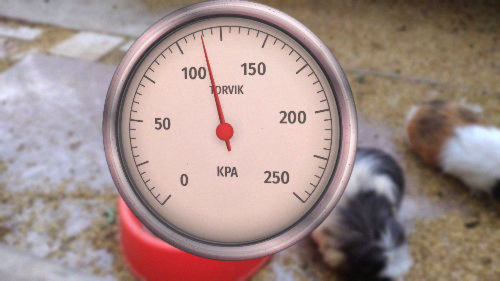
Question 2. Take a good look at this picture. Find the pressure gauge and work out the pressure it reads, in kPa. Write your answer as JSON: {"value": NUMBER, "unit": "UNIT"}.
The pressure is {"value": 115, "unit": "kPa"}
